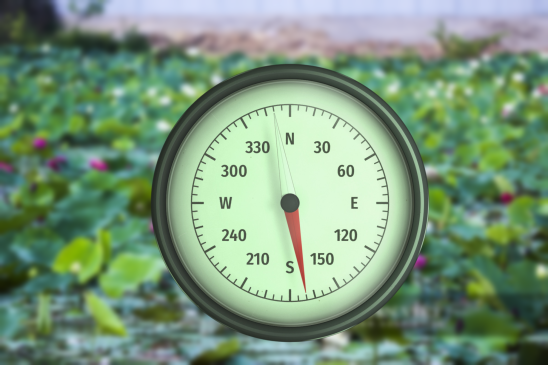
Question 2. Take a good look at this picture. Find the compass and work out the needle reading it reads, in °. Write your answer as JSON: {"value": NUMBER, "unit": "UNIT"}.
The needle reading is {"value": 170, "unit": "°"}
